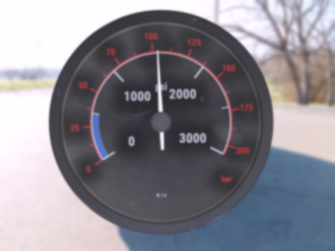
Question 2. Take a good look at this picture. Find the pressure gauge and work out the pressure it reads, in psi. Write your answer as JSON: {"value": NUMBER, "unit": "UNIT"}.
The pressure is {"value": 1500, "unit": "psi"}
